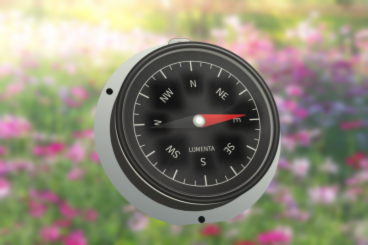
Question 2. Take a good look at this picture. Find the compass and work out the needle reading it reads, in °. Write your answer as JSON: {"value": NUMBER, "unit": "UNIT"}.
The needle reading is {"value": 85, "unit": "°"}
